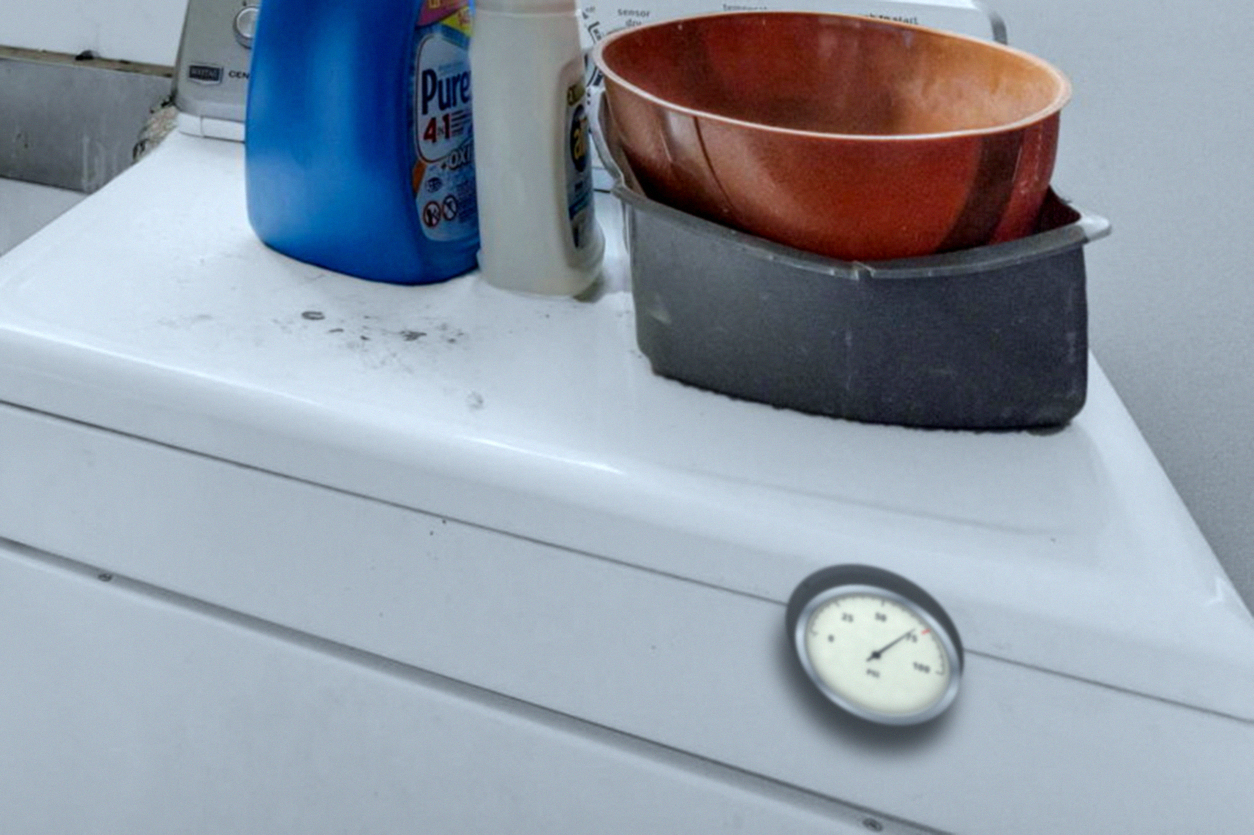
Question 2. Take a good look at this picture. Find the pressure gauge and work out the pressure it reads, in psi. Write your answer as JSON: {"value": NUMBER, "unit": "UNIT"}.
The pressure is {"value": 70, "unit": "psi"}
